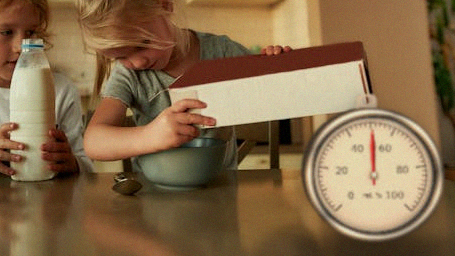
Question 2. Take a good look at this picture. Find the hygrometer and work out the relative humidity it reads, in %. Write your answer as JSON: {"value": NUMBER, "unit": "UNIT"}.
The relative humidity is {"value": 50, "unit": "%"}
